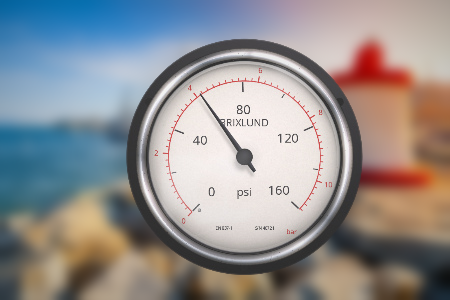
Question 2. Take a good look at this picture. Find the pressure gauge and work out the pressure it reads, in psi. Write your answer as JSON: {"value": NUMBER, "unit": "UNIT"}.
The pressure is {"value": 60, "unit": "psi"}
